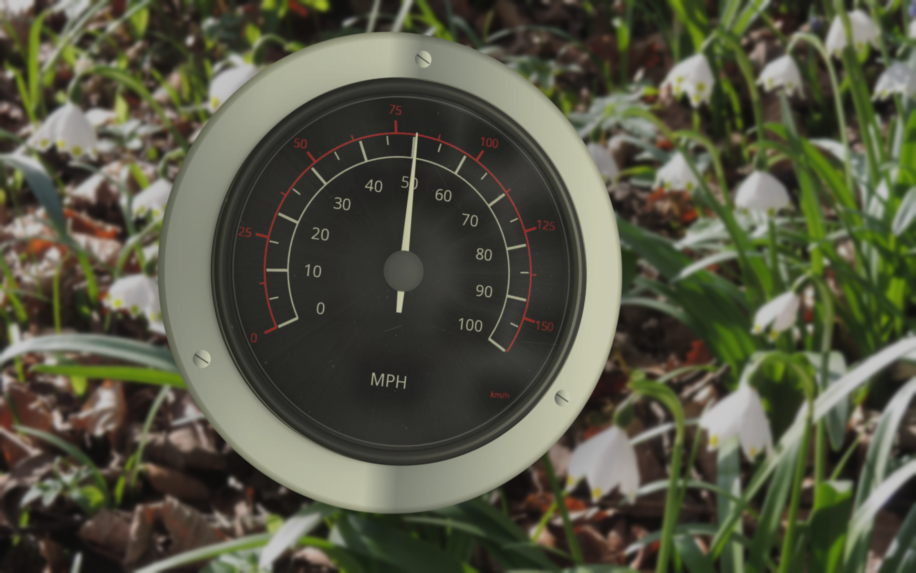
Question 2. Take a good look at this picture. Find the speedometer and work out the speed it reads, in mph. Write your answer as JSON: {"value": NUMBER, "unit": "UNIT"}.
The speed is {"value": 50, "unit": "mph"}
